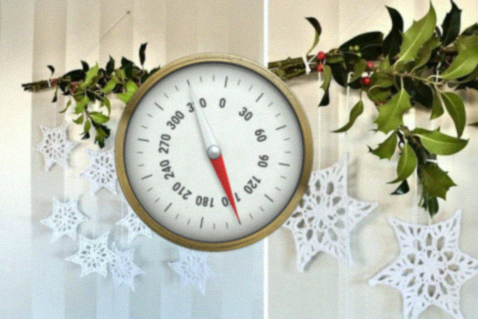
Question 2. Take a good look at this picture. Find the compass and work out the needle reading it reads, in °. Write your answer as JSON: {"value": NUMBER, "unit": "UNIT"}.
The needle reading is {"value": 150, "unit": "°"}
